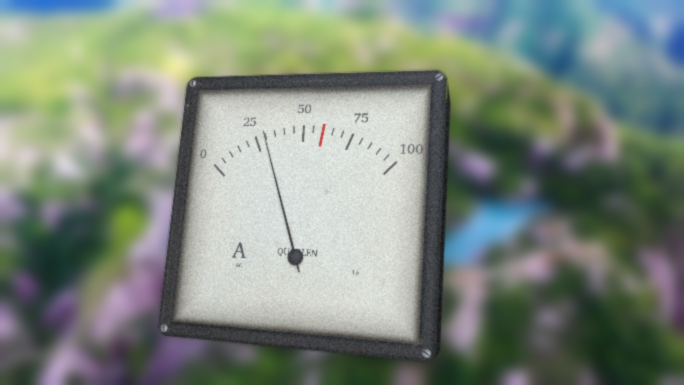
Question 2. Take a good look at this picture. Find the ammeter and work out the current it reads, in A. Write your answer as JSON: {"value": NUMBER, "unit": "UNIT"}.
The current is {"value": 30, "unit": "A"}
